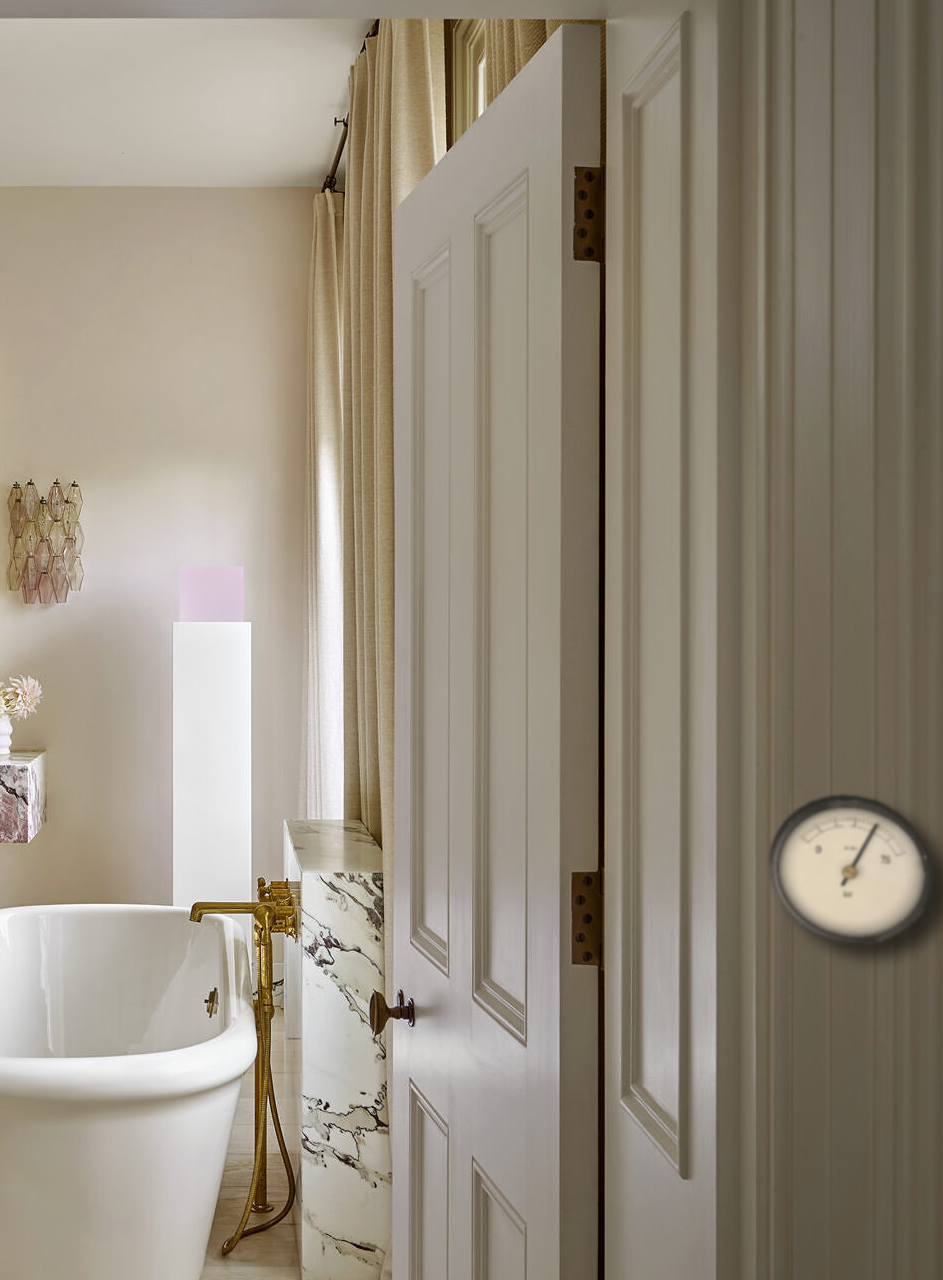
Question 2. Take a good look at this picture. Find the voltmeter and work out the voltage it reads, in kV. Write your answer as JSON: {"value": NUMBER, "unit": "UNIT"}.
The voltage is {"value": 10, "unit": "kV"}
